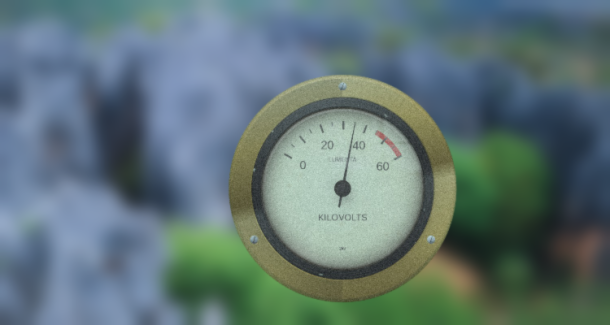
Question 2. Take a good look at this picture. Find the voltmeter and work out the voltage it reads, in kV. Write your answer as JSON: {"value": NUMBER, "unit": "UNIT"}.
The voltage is {"value": 35, "unit": "kV"}
